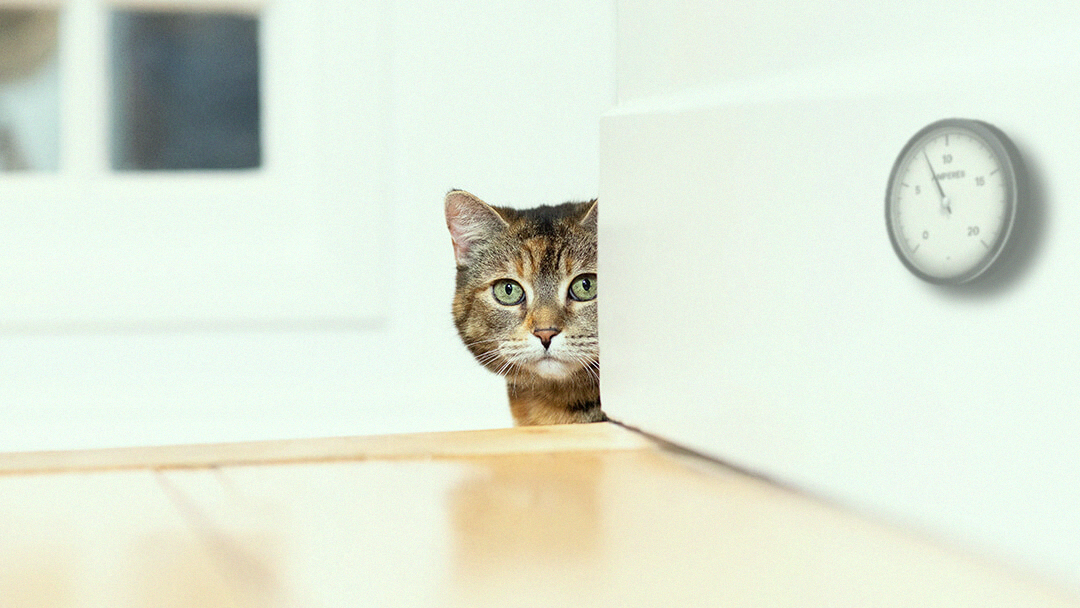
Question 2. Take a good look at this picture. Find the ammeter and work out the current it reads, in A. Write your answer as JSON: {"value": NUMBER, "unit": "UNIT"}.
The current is {"value": 8, "unit": "A"}
